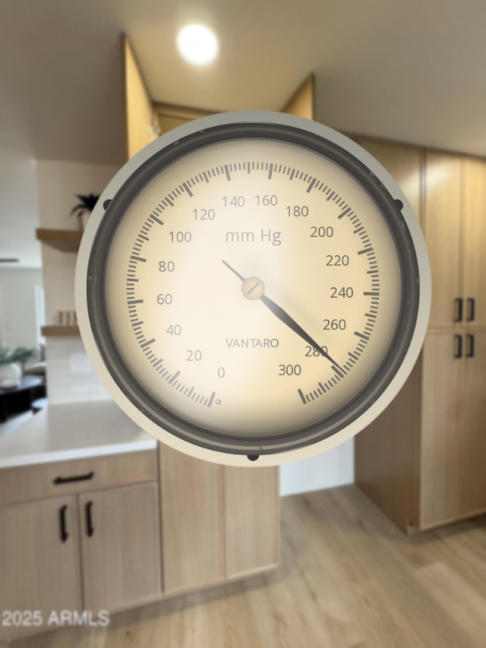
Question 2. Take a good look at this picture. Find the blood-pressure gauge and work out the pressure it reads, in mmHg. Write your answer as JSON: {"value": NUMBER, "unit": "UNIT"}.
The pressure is {"value": 278, "unit": "mmHg"}
